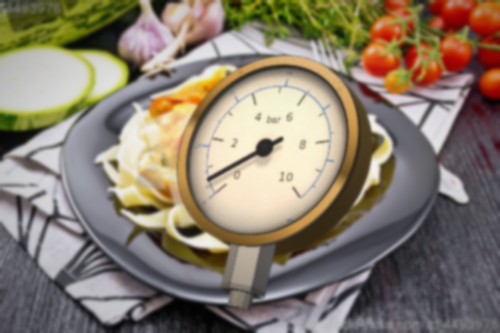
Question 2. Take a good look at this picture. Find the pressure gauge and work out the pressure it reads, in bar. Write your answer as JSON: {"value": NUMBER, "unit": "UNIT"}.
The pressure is {"value": 0.5, "unit": "bar"}
